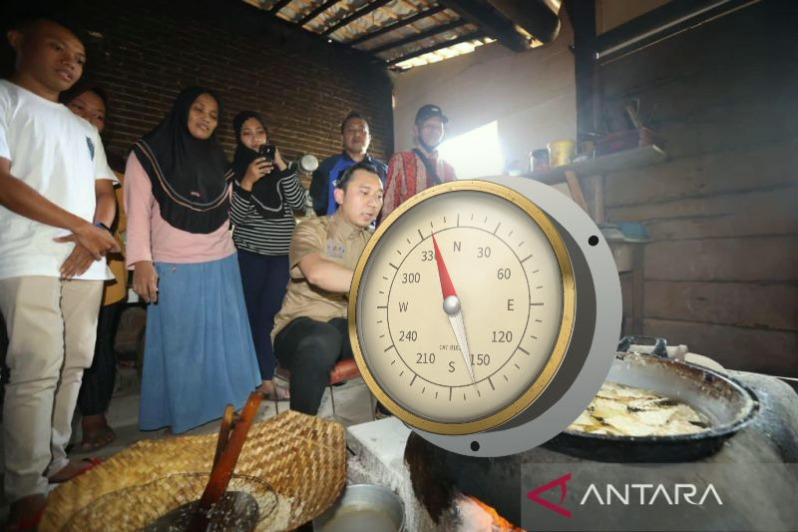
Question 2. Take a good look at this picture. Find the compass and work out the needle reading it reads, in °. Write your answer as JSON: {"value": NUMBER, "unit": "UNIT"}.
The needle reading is {"value": 340, "unit": "°"}
